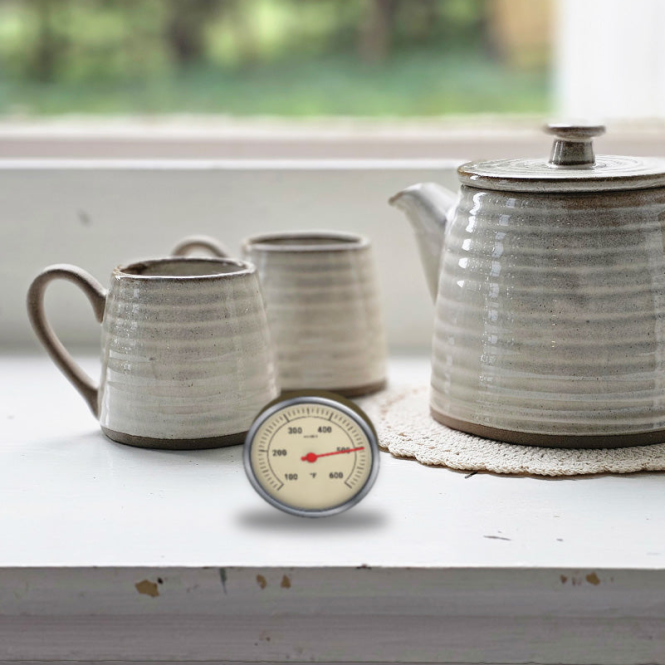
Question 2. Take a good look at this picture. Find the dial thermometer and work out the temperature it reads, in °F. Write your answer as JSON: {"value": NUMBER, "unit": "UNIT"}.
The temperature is {"value": 500, "unit": "°F"}
